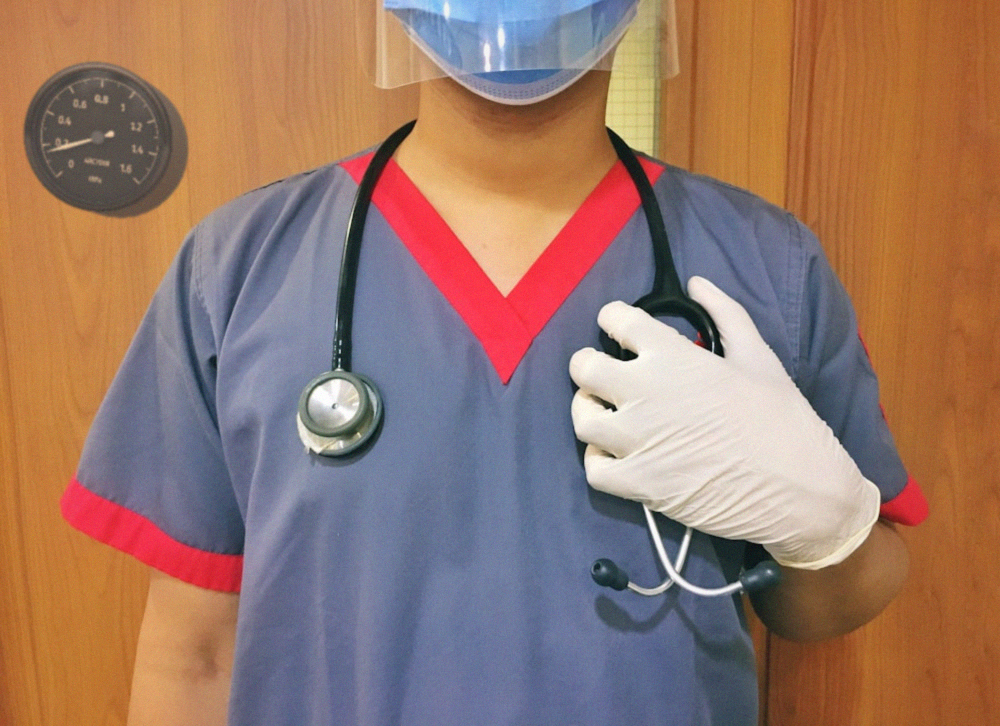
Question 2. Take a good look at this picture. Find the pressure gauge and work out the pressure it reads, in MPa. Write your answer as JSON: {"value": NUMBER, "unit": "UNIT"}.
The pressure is {"value": 0.15, "unit": "MPa"}
